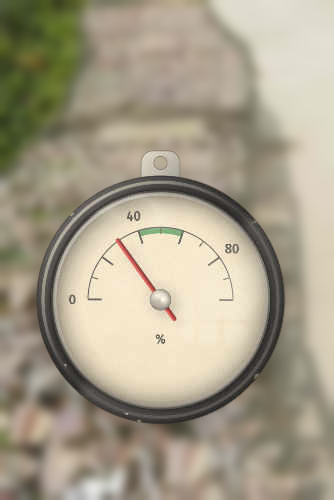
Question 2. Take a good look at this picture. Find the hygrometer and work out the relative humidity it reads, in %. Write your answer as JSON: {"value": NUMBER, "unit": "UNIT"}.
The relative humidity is {"value": 30, "unit": "%"}
